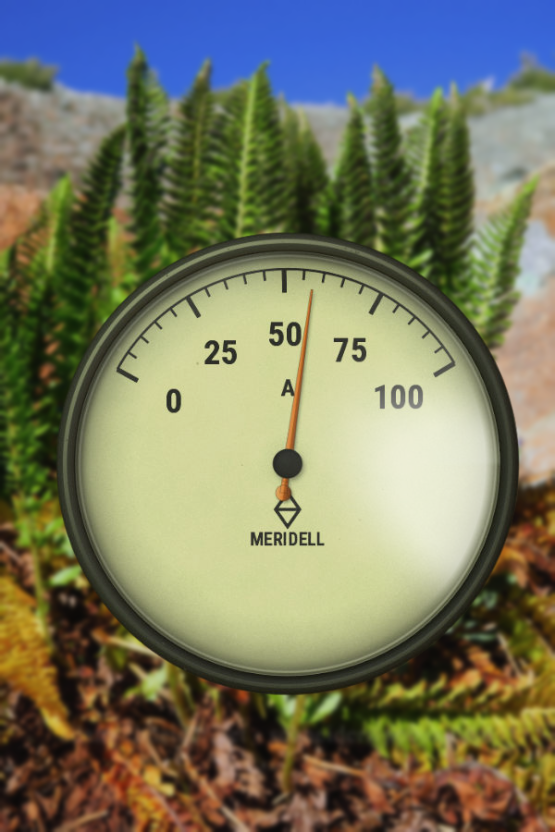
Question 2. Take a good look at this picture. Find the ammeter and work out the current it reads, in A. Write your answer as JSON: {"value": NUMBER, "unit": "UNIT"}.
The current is {"value": 57.5, "unit": "A"}
